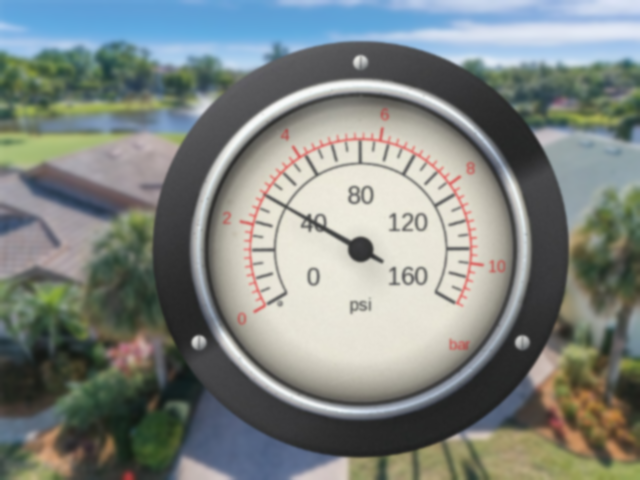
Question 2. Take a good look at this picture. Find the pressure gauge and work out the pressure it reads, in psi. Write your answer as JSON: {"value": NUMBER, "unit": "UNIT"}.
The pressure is {"value": 40, "unit": "psi"}
